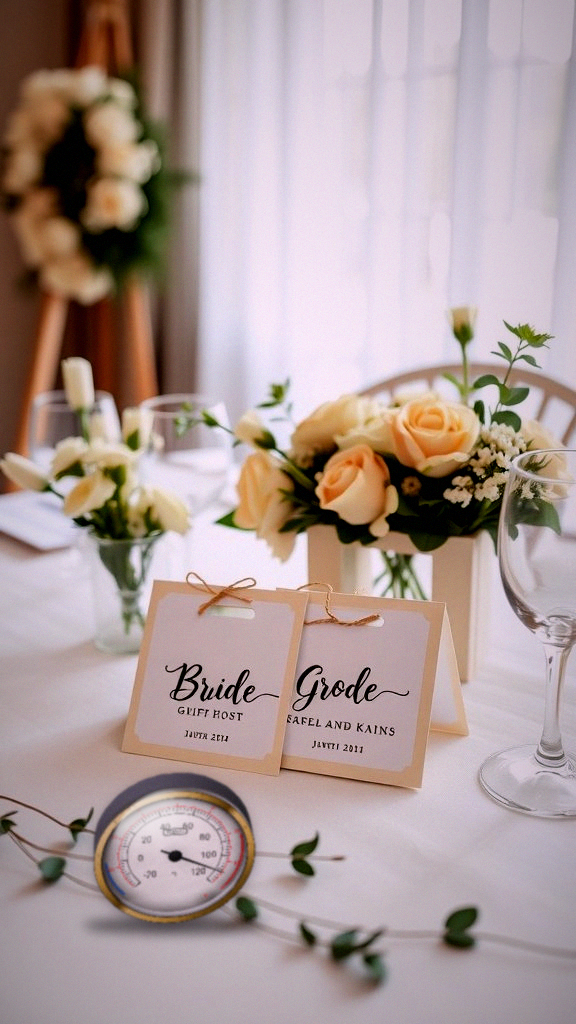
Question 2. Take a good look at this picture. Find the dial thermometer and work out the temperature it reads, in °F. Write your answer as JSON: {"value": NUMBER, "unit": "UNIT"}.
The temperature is {"value": 110, "unit": "°F"}
